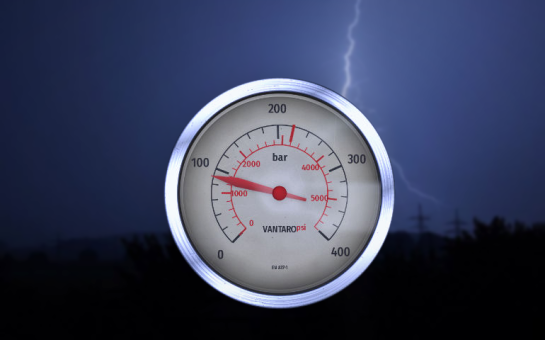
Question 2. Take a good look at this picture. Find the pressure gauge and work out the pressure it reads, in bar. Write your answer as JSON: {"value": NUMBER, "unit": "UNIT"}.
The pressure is {"value": 90, "unit": "bar"}
